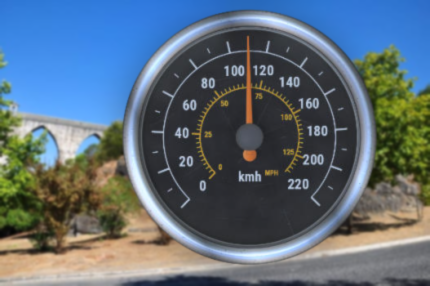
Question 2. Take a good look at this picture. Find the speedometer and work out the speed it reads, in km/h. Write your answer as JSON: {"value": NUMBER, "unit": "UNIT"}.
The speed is {"value": 110, "unit": "km/h"}
